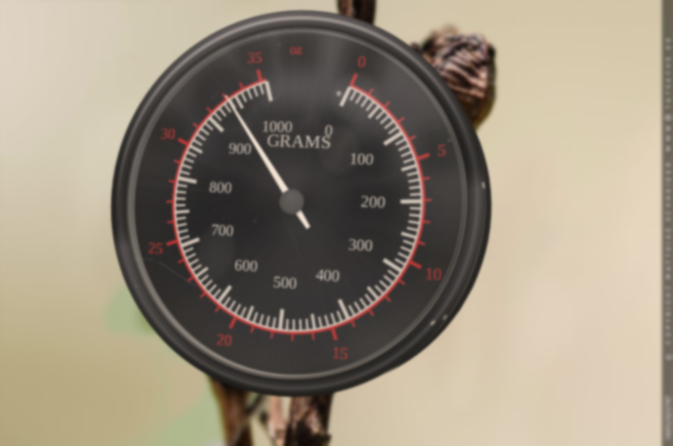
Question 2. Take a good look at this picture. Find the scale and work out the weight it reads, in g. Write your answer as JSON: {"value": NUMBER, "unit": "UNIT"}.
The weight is {"value": 940, "unit": "g"}
